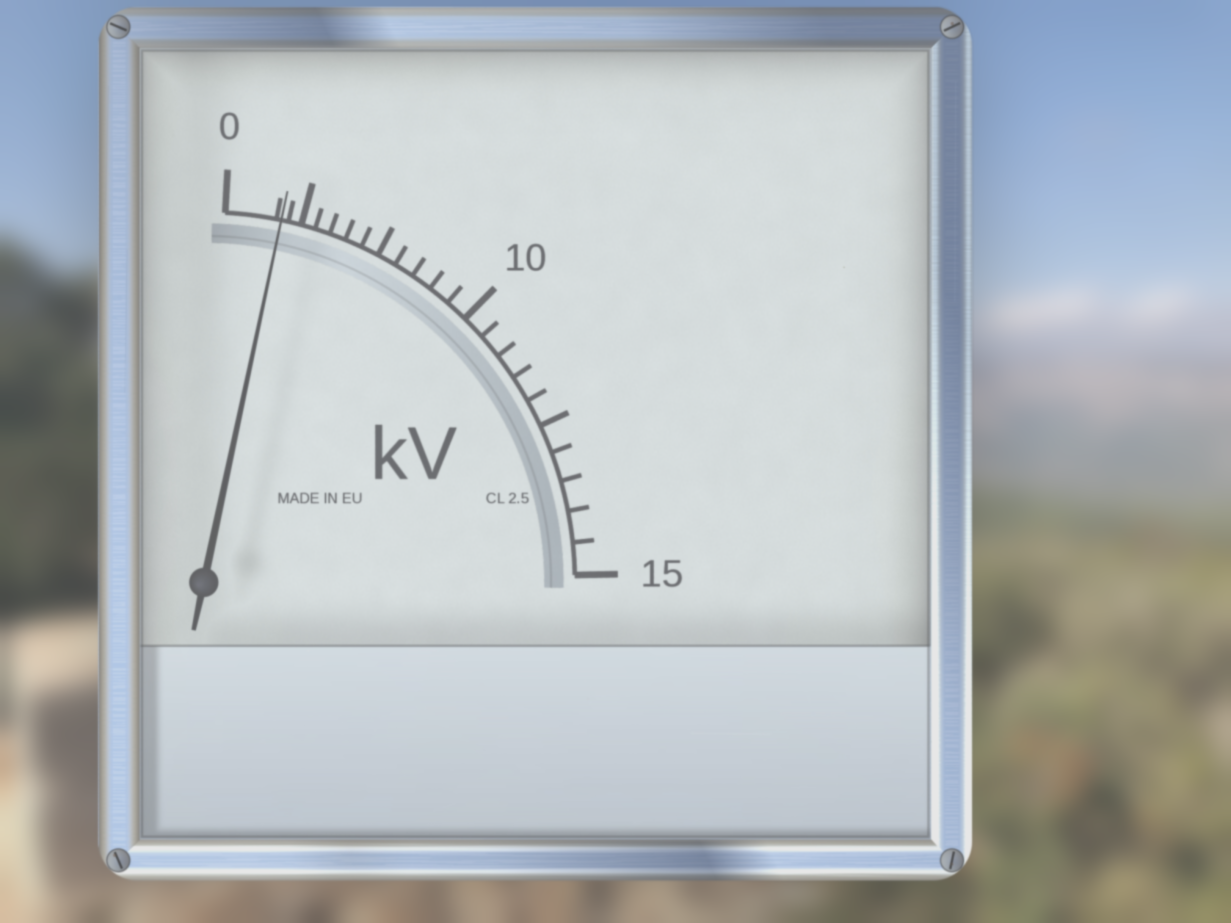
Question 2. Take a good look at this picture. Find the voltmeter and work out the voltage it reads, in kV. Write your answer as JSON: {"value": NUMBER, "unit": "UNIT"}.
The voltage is {"value": 4.25, "unit": "kV"}
